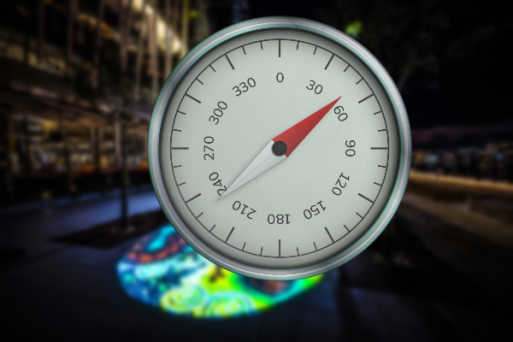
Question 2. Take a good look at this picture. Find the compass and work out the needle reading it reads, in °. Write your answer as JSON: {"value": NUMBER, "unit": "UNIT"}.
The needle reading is {"value": 50, "unit": "°"}
